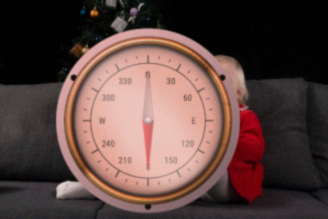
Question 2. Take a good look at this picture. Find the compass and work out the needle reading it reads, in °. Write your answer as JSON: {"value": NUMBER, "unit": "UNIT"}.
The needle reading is {"value": 180, "unit": "°"}
